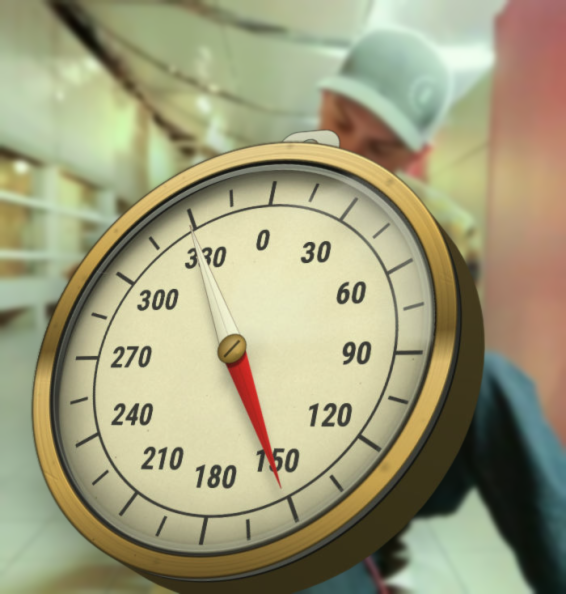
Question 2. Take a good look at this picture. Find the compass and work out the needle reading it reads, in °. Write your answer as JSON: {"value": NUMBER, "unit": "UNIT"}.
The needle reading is {"value": 150, "unit": "°"}
